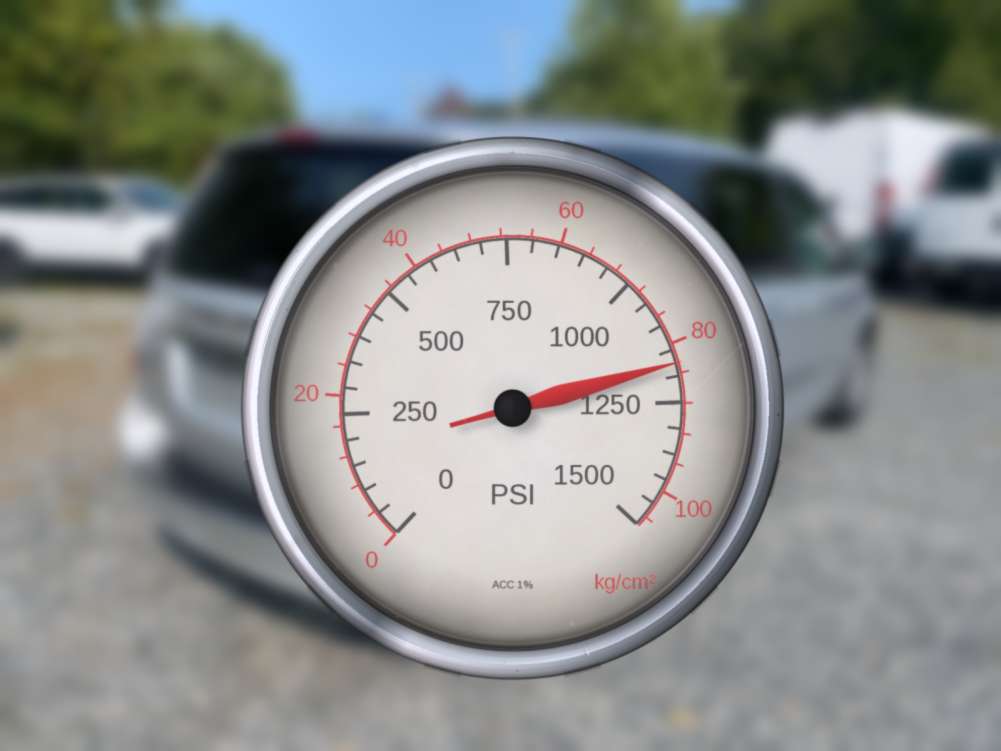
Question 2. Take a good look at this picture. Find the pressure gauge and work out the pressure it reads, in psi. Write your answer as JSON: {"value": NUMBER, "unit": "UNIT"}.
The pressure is {"value": 1175, "unit": "psi"}
